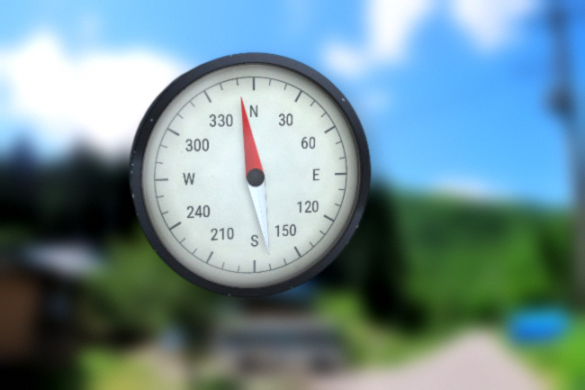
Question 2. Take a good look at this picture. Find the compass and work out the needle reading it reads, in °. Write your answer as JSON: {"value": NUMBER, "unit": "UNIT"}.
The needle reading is {"value": 350, "unit": "°"}
